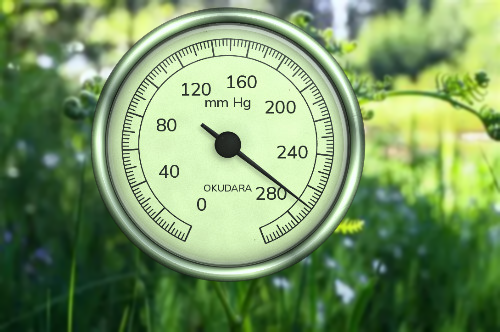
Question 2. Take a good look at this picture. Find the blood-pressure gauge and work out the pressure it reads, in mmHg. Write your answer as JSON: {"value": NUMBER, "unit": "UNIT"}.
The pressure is {"value": 270, "unit": "mmHg"}
